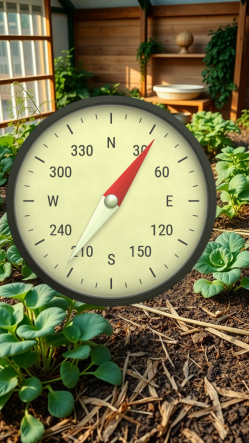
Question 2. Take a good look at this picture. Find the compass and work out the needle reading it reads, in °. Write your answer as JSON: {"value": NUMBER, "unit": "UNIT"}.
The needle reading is {"value": 35, "unit": "°"}
